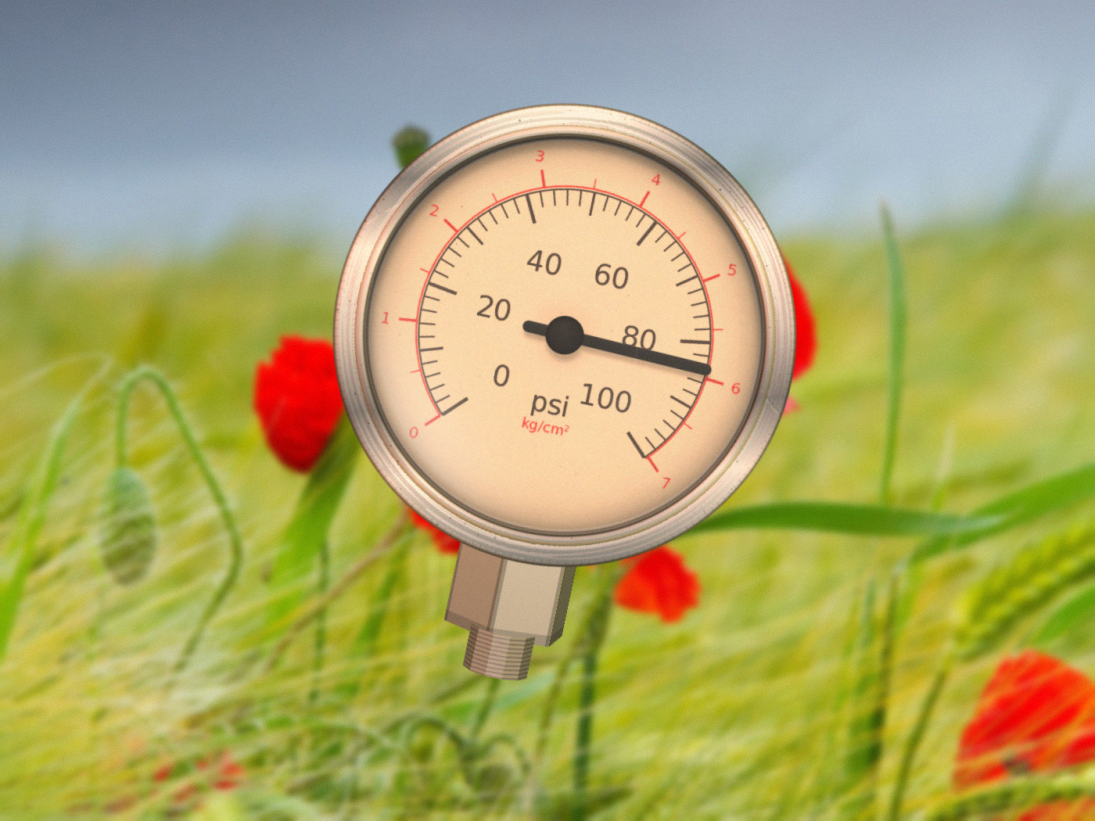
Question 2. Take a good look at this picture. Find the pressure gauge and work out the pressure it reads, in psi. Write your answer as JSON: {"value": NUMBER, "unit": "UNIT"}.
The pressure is {"value": 84, "unit": "psi"}
